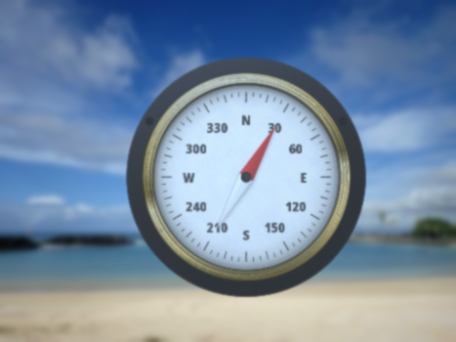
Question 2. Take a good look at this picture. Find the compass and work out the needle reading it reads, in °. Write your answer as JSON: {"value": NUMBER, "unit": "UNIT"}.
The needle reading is {"value": 30, "unit": "°"}
